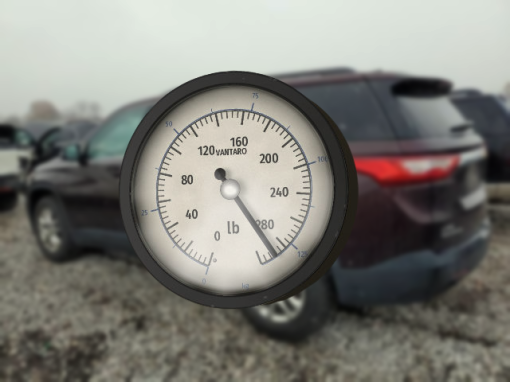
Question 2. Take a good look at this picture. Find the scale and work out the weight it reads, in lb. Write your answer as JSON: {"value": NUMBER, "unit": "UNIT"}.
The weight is {"value": 288, "unit": "lb"}
